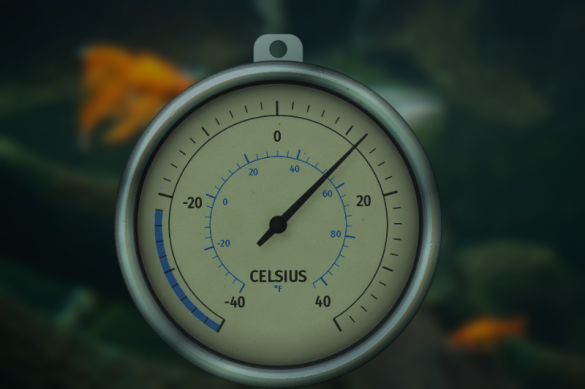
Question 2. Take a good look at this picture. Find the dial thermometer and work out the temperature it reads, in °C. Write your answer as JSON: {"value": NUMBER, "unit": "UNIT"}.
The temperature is {"value": 12, "unit": "°C"}
